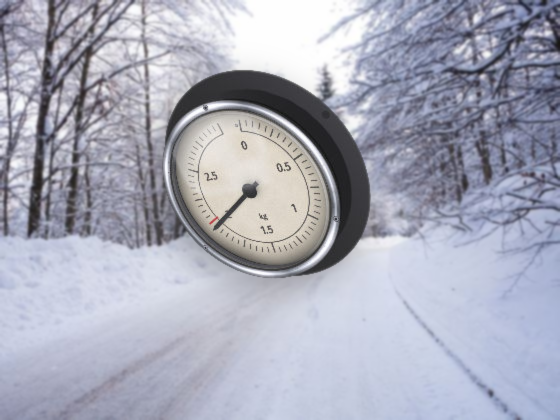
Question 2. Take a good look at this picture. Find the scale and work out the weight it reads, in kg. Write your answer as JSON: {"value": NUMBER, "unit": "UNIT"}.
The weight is {"value": 2, "unit": "kg"}
